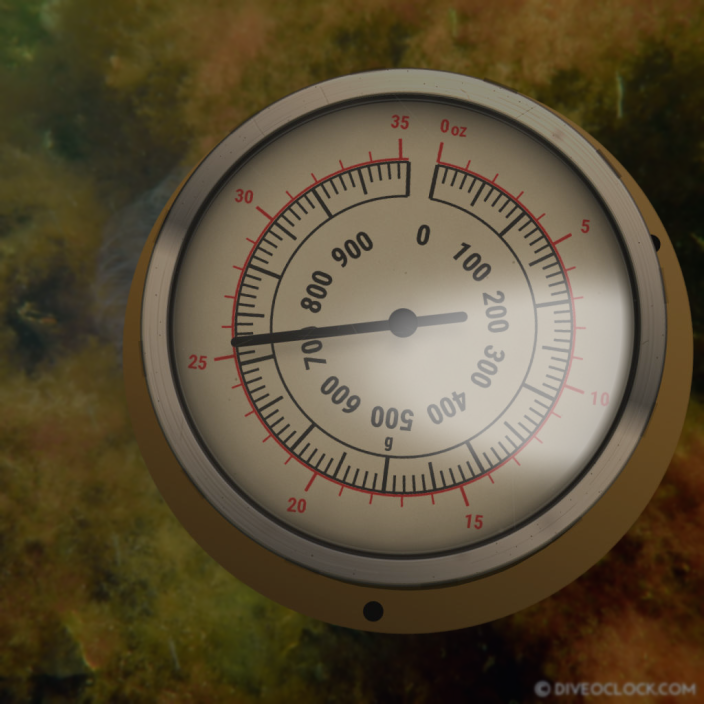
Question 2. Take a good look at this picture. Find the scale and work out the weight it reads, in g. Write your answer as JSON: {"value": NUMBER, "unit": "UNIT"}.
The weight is {"value": 720, "unit": "g"}
